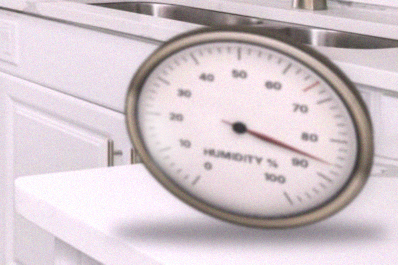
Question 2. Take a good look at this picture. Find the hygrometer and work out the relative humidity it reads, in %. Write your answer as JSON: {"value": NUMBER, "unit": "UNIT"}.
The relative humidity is {"value": 86, "unit": "%"}
